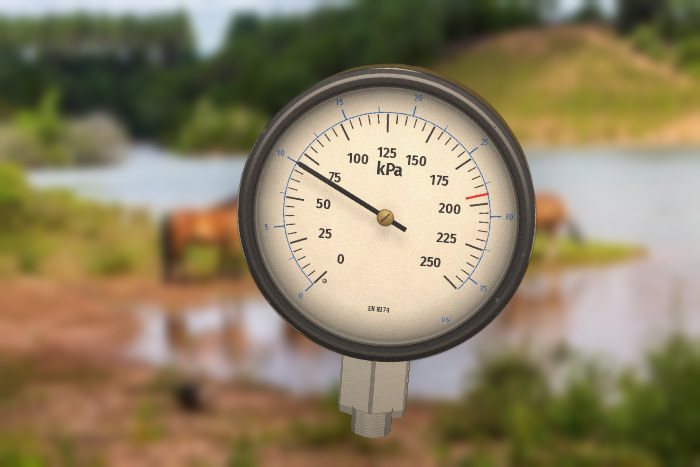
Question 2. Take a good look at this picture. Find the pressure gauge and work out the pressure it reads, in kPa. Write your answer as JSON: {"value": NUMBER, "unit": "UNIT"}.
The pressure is {"value": 70, "unit": "kPa"}
